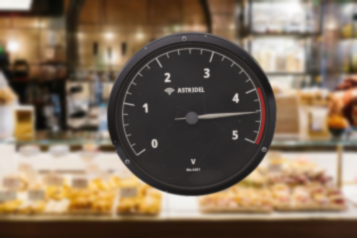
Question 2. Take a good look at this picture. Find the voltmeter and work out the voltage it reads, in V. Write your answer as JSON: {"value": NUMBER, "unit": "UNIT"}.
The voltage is {"value": 4.4, "unit": "V"}
